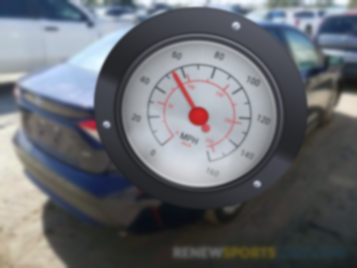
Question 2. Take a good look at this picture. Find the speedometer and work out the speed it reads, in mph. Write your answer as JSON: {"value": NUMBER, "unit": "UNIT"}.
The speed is {"value": 55, "unit": "mph"}
